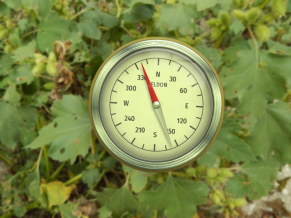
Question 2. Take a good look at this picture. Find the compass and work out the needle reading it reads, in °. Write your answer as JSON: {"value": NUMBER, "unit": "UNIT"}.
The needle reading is {"value": 337.5, "unit": "°"}
